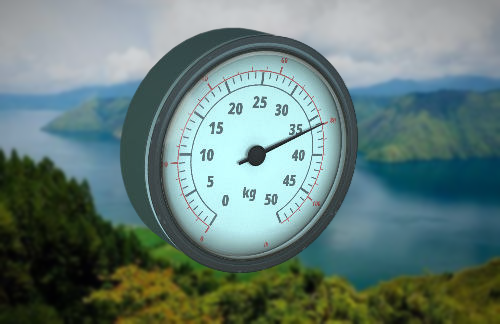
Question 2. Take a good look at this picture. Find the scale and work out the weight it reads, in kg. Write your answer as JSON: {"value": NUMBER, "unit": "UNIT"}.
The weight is {"value": 36, "unit": "kg"}
